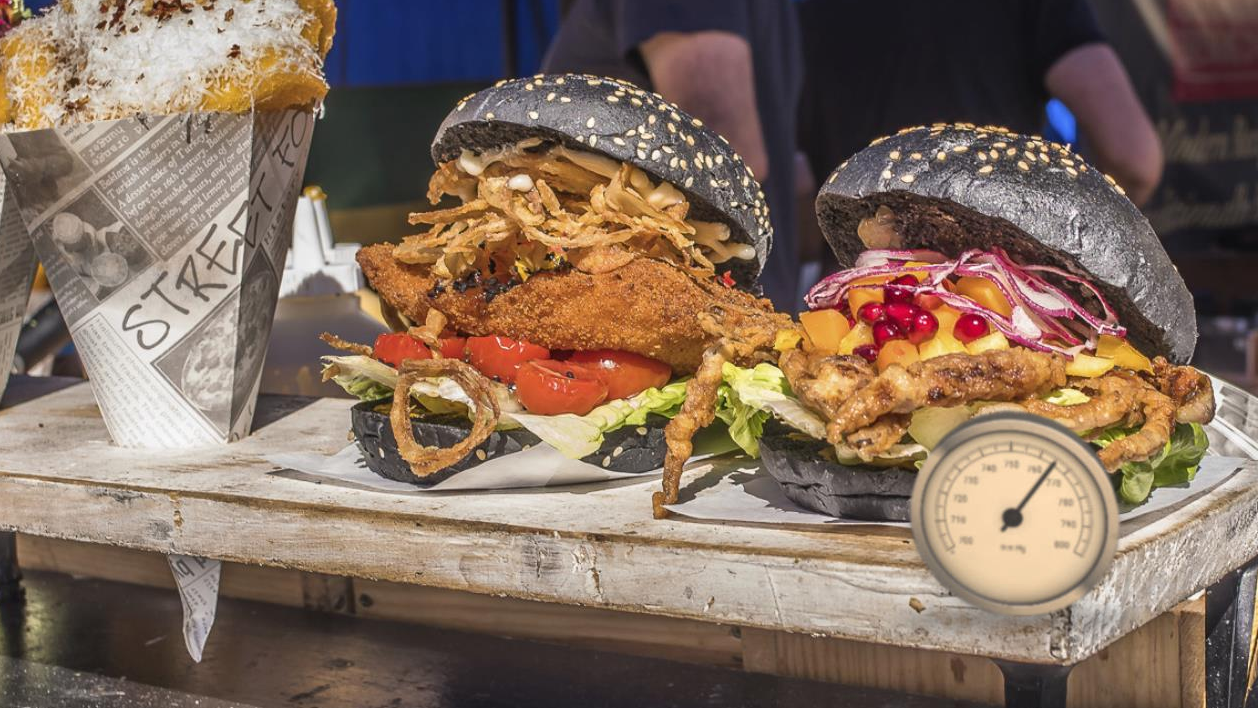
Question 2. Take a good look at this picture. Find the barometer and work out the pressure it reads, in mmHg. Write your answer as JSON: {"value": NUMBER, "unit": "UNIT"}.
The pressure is {"value": 765, "unit": "mmHg"}
